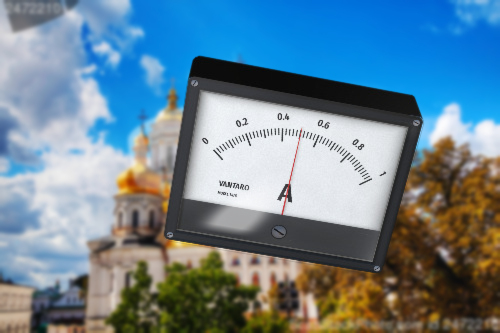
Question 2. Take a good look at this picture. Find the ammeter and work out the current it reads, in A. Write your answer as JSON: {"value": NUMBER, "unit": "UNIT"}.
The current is {"value": 0.5, "unit": "A"}
